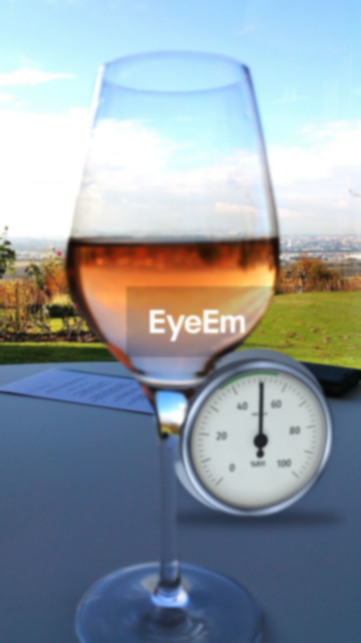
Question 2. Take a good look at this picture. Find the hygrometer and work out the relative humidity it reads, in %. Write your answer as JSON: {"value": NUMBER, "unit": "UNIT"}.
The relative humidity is {"value": 50, "unit": "%"}
